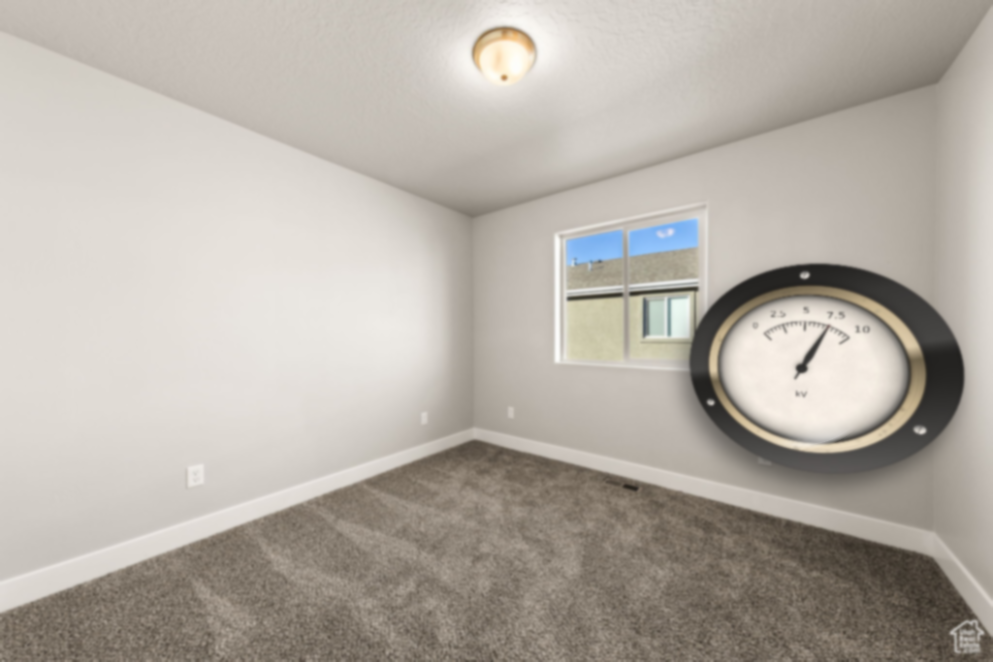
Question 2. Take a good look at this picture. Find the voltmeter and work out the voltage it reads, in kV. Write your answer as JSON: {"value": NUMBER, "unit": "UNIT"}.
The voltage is {"value": 7.5, "unit": "kV"}
